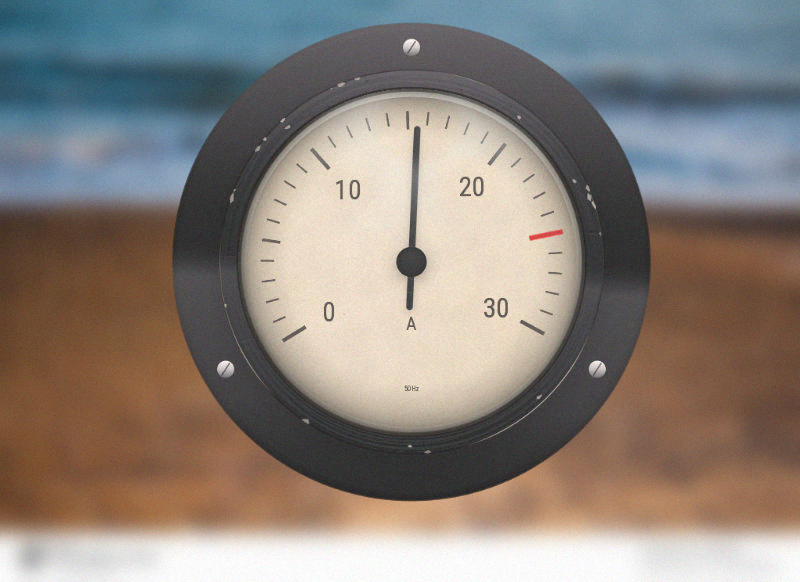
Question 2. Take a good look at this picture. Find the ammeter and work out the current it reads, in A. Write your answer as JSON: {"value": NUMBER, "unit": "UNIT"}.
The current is {"value": 15.5, "unit": "A"}
